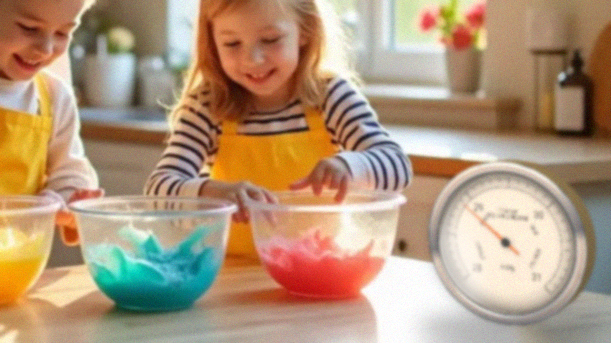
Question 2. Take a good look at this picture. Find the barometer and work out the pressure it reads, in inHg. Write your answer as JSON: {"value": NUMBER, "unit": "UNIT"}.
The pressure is {"value": 28.9, "unit": "inHg"}
